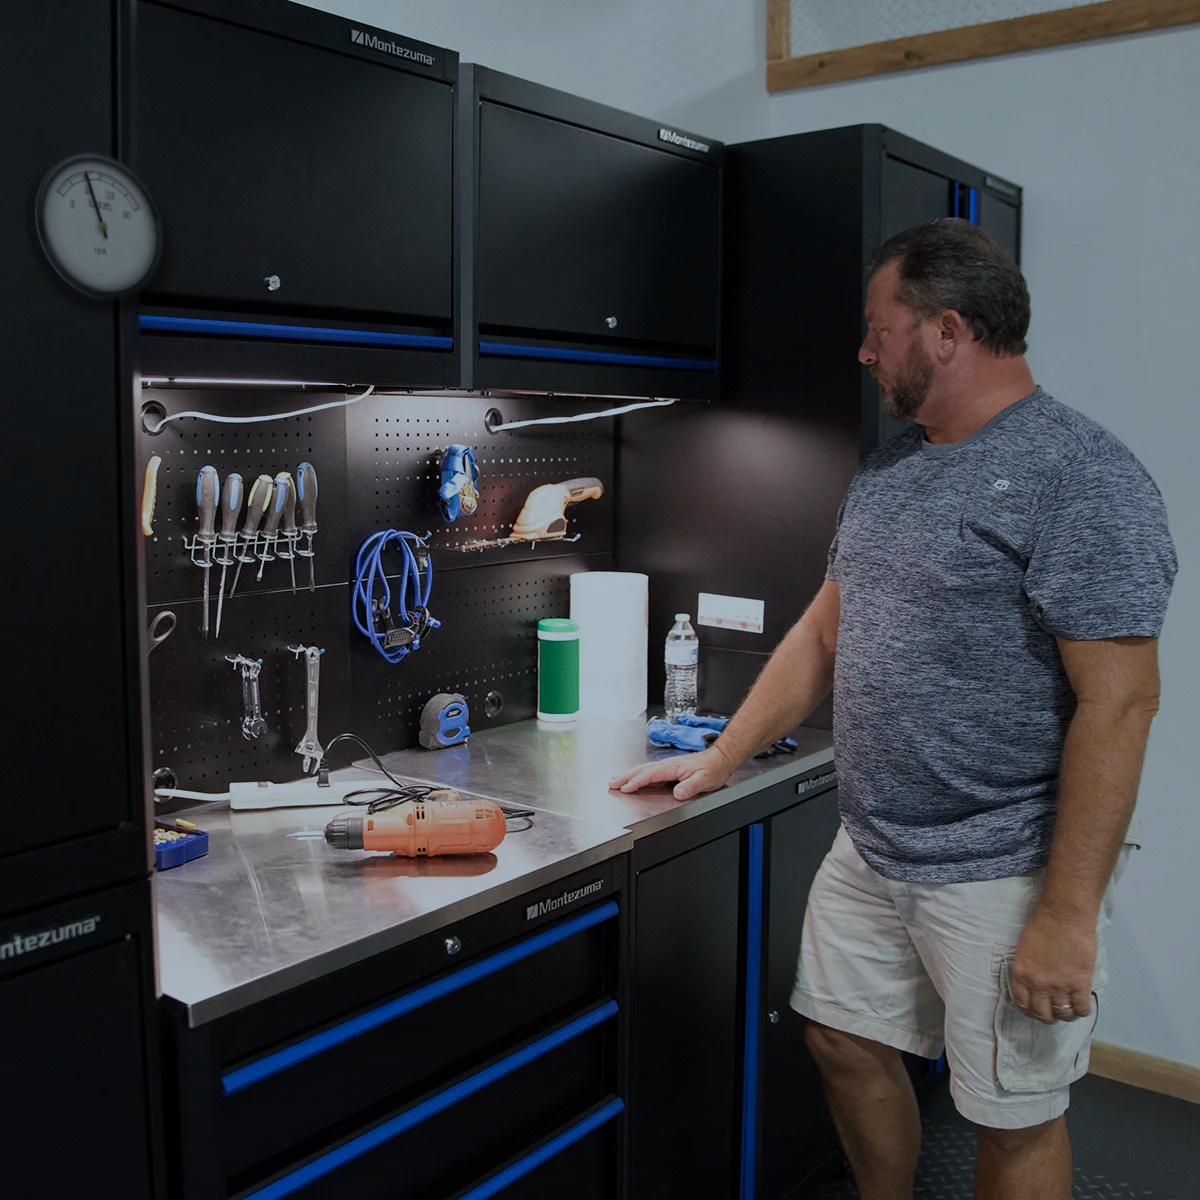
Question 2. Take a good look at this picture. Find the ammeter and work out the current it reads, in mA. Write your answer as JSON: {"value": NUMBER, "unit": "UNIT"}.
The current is {"value": 10, "unit": "mA"}
